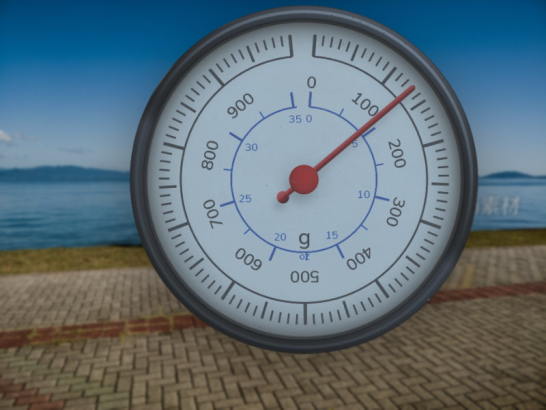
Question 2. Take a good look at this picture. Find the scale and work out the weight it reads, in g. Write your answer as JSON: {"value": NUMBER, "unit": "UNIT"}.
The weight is {"value": 130, "unit": "g"}
